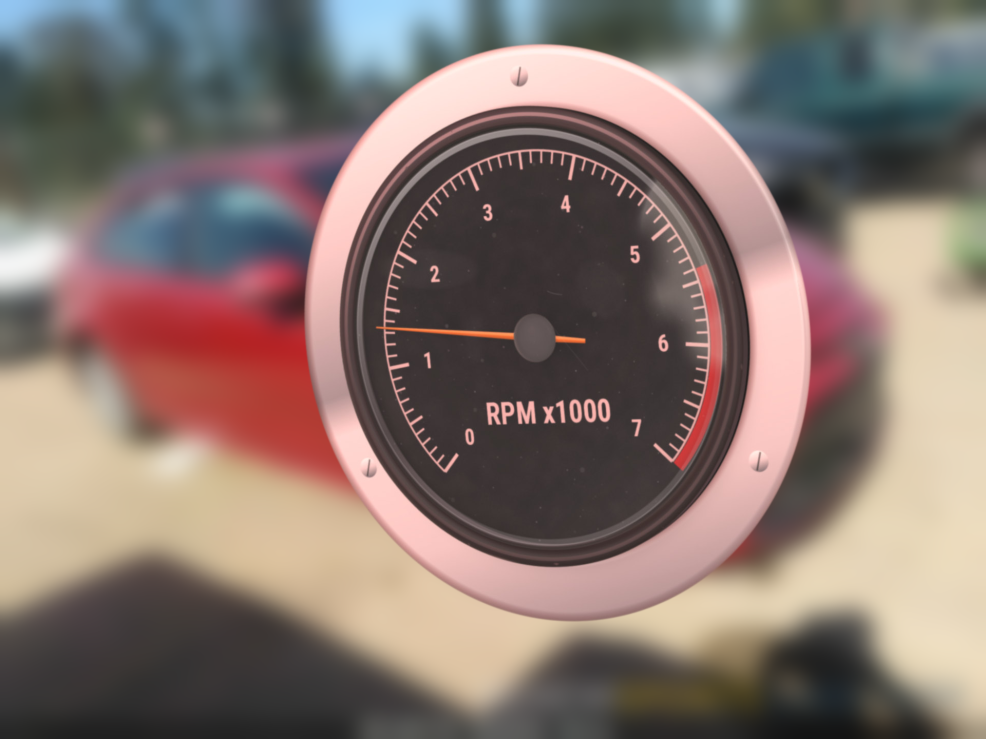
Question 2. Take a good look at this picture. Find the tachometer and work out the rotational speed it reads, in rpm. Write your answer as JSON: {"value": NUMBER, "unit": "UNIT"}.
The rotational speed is {"value": 1350, "unit": "rpm"}
